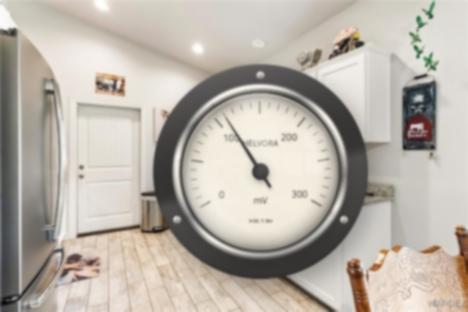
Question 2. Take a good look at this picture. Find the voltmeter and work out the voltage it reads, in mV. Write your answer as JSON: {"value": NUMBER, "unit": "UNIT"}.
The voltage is {"value": 110, "unit": "mV"}
